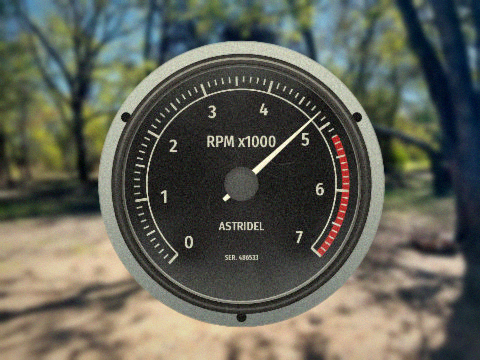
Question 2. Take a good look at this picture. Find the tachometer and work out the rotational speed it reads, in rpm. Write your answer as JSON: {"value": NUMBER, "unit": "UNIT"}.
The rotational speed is {"value": 4800, "unit": "rpm"}
